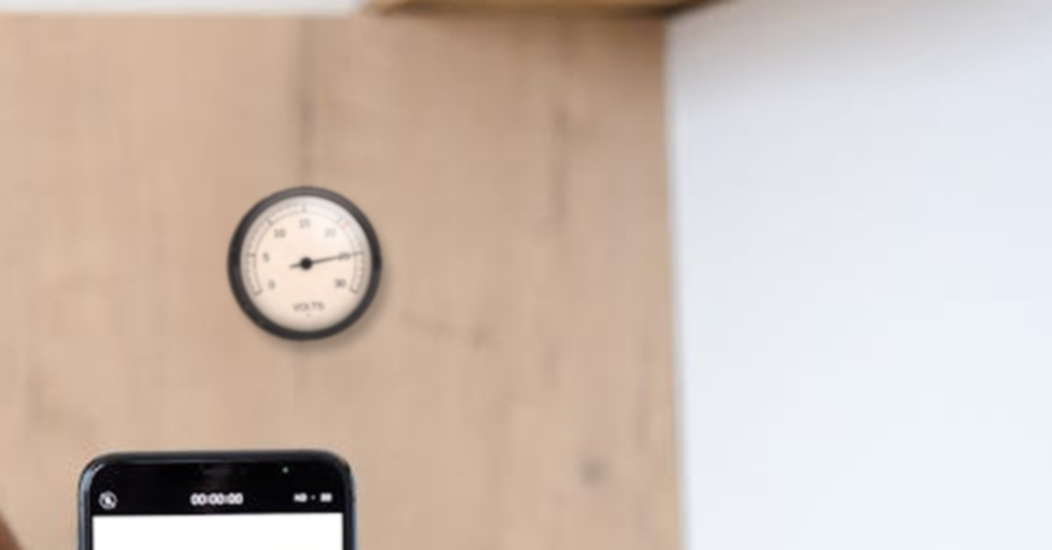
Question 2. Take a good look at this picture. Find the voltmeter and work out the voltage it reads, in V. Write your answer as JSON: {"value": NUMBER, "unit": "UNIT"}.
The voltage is {"value": 25, "unit": "V"}
